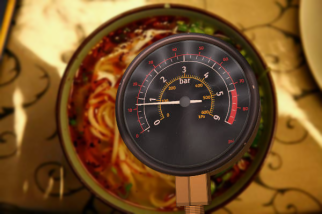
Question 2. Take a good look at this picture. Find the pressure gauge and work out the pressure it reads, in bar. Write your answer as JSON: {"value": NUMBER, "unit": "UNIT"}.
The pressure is {"value": 0.8, "unit": "bar"}
